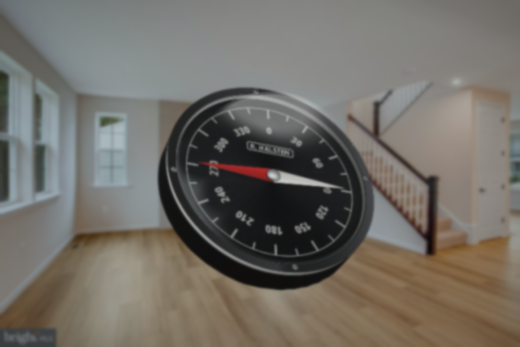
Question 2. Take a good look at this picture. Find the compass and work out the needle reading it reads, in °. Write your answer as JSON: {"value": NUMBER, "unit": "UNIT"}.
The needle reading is {"value": 270, "unit": "°"}
